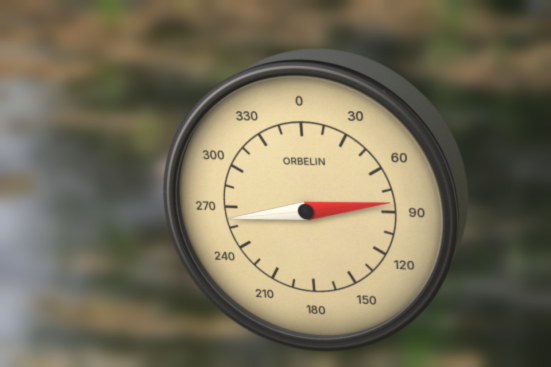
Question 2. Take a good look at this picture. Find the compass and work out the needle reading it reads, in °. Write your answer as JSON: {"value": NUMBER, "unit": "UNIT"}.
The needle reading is {"value": 82.5, "unit": "°"}
